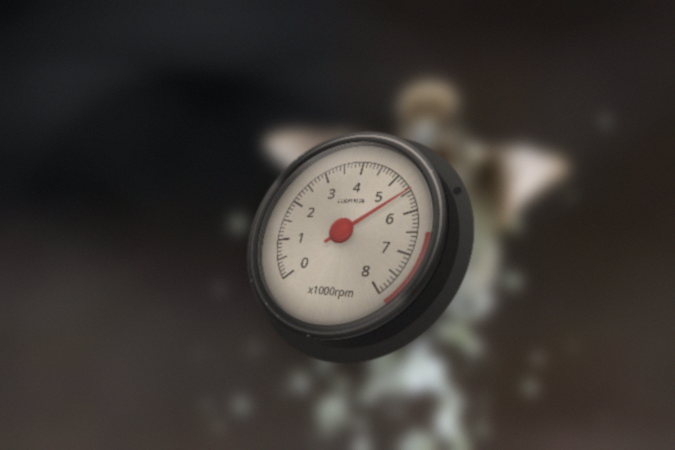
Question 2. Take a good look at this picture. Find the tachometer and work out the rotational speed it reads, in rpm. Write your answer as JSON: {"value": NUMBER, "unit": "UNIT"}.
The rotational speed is {"value": 5500, "unit": "rpm"}
